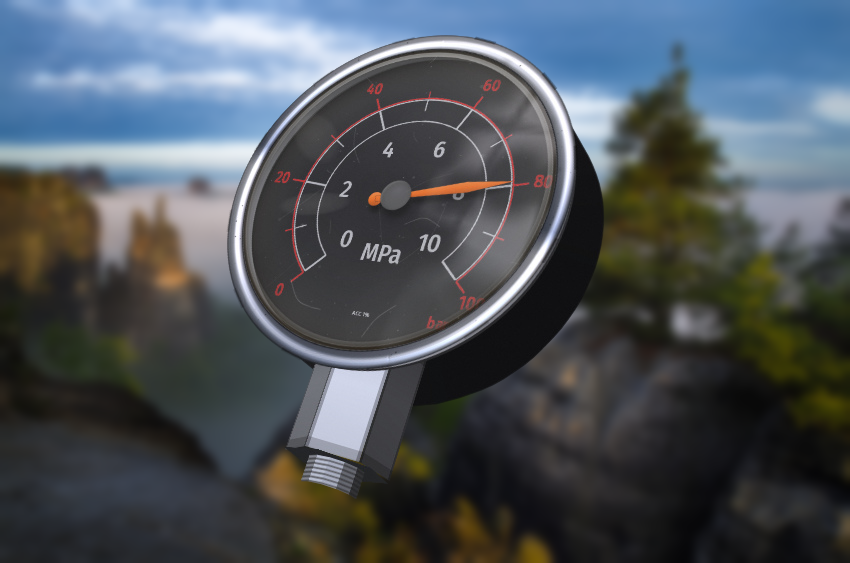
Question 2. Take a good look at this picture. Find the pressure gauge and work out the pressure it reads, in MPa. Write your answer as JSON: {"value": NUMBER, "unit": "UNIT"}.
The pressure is {"value": 8, "unit": "MPa"}
